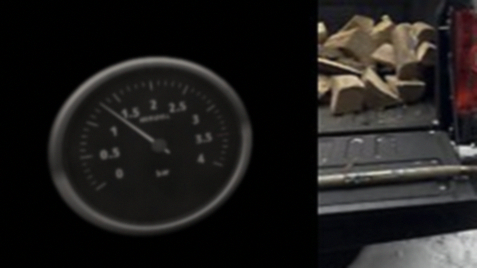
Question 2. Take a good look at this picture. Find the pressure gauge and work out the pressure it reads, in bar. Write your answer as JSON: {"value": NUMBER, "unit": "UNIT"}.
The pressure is {"value": 1.3, "unit": "bar"}
